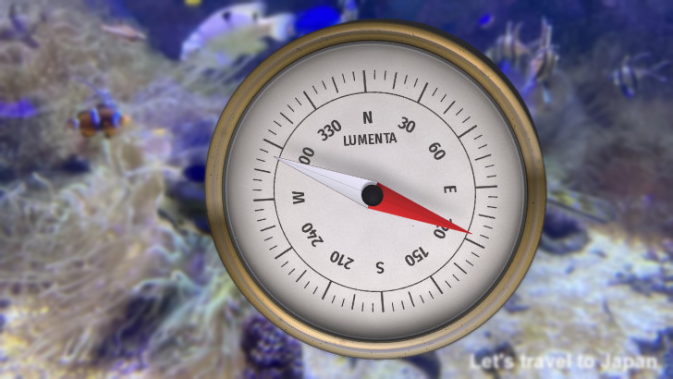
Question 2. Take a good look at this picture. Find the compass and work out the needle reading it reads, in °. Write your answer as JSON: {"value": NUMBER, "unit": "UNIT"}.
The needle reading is {"value": 115, "unit": "°"}
